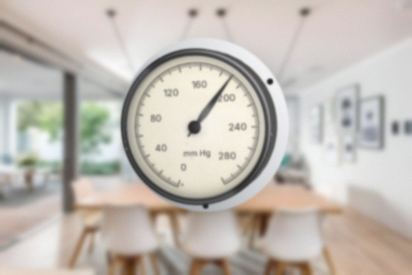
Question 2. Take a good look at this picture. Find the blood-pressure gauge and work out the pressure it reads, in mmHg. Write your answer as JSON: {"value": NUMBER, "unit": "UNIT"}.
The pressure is {"value": 190, "unit": "mmHg"}
